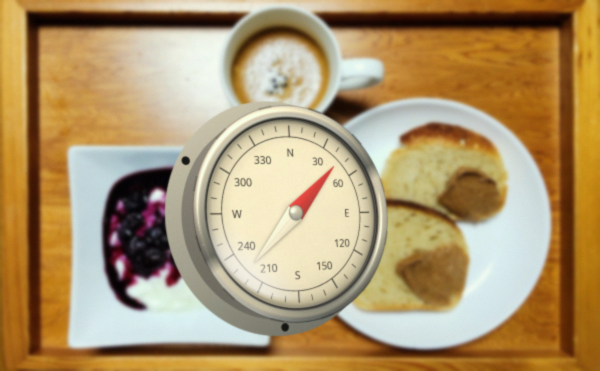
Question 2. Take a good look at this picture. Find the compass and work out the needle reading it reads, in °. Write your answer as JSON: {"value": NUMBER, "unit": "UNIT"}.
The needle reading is {"value": 45, "unit": "°"}
